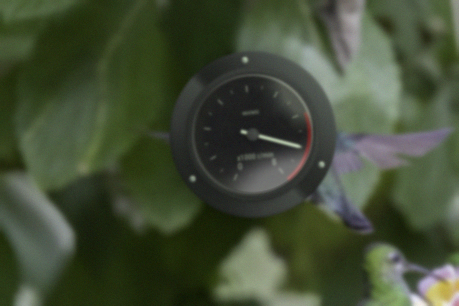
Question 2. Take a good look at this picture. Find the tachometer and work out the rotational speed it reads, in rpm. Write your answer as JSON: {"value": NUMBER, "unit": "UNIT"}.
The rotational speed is {"value": 7000, "unit": "rpm"}
